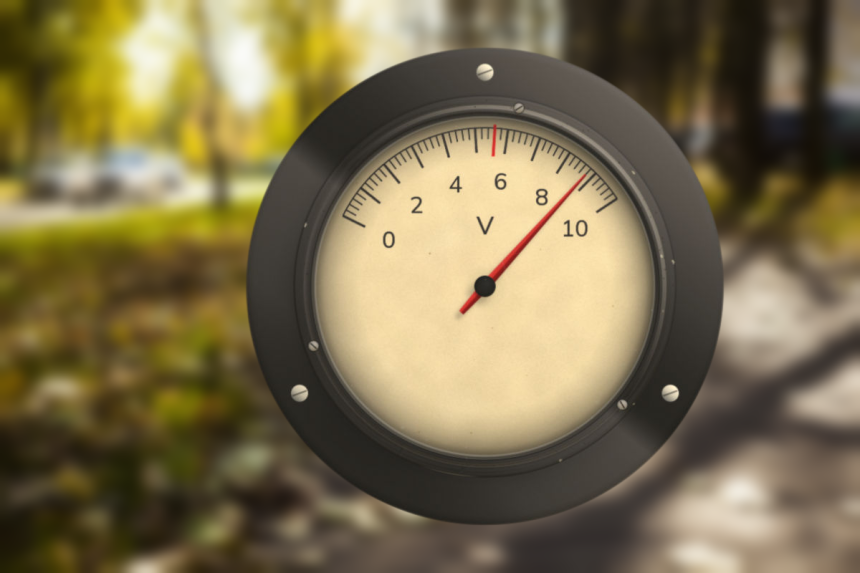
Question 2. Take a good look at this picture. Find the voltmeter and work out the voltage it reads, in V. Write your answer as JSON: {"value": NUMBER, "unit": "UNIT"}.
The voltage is {"value": 8.8, "unit": "V"}
